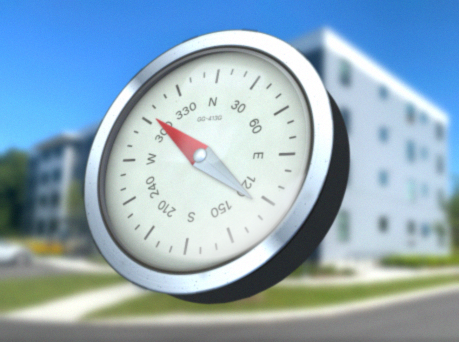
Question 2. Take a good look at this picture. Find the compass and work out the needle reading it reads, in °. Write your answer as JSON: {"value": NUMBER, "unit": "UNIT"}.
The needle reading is {"value": 305, "unit": "°"}
